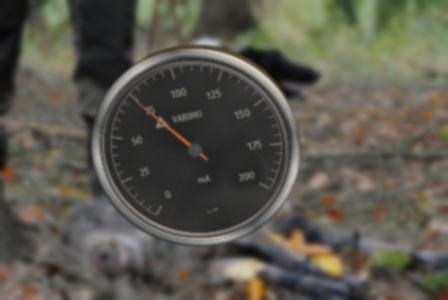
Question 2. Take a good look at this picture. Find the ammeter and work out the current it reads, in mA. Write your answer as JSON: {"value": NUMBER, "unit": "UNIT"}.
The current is {"value": 75, "unit": "mA"}
